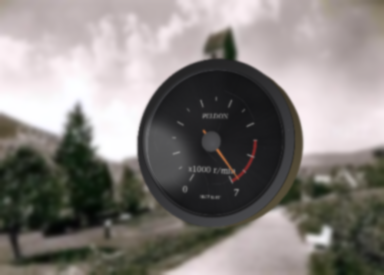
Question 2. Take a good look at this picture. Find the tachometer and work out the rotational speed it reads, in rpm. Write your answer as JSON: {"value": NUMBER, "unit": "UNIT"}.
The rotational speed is {"value": 6750, "unit": "rpm"}
